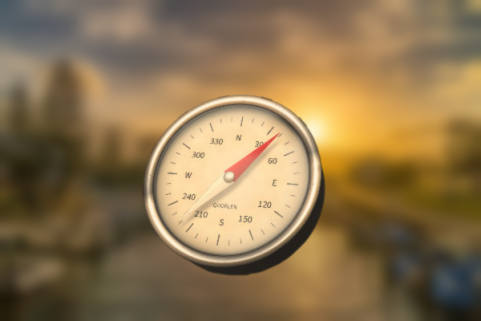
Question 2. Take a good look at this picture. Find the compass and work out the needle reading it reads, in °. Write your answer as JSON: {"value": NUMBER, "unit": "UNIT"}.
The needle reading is {"value": 40, "unit": "°"}
